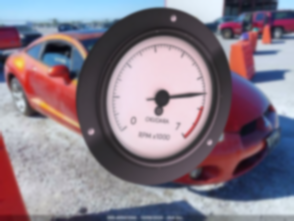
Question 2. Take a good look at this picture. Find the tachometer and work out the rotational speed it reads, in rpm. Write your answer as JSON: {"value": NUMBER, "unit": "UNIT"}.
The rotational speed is {"value": 5500, "unit": "rpm"}
